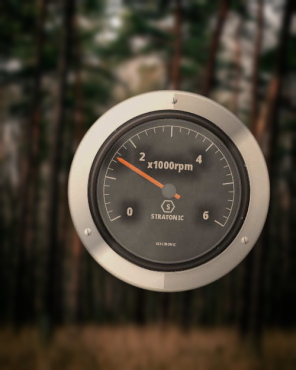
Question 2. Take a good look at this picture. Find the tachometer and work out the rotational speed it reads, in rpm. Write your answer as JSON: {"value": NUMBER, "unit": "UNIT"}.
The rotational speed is {"value": 1500, "unit": "rpm"}
